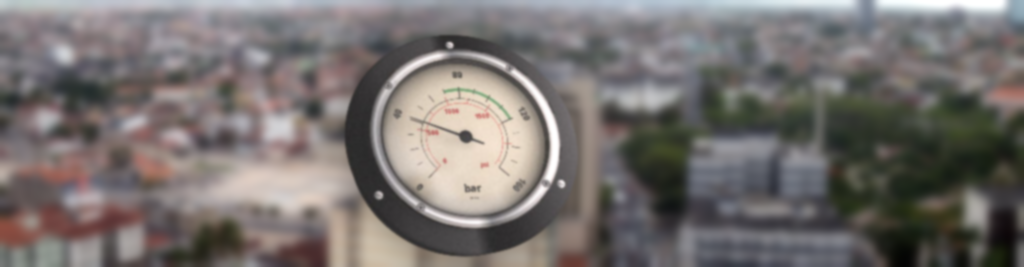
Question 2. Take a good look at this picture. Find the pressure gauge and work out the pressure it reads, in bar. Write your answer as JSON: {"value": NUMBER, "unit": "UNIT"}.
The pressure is {"value": 40, "unit": "bar"}
